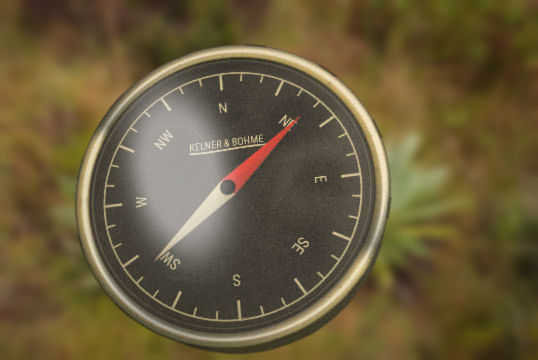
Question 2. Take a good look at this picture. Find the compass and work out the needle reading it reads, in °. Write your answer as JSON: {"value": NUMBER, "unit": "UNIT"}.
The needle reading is {"value": 50, "unit": "°"}
